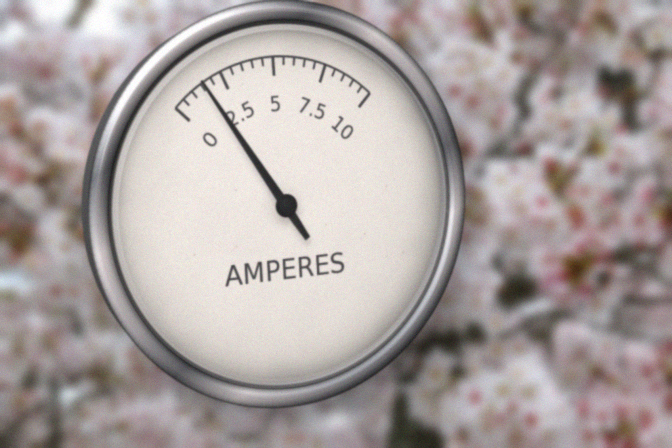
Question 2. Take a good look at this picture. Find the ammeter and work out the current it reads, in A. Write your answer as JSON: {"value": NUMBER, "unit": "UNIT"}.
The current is {"value": 1.5, "unit": "A"}
